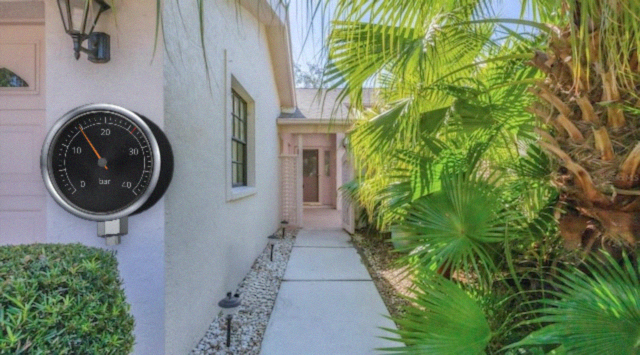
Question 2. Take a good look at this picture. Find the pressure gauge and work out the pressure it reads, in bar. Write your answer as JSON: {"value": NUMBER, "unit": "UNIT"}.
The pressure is {"value": 15, "unit": "bar"}
